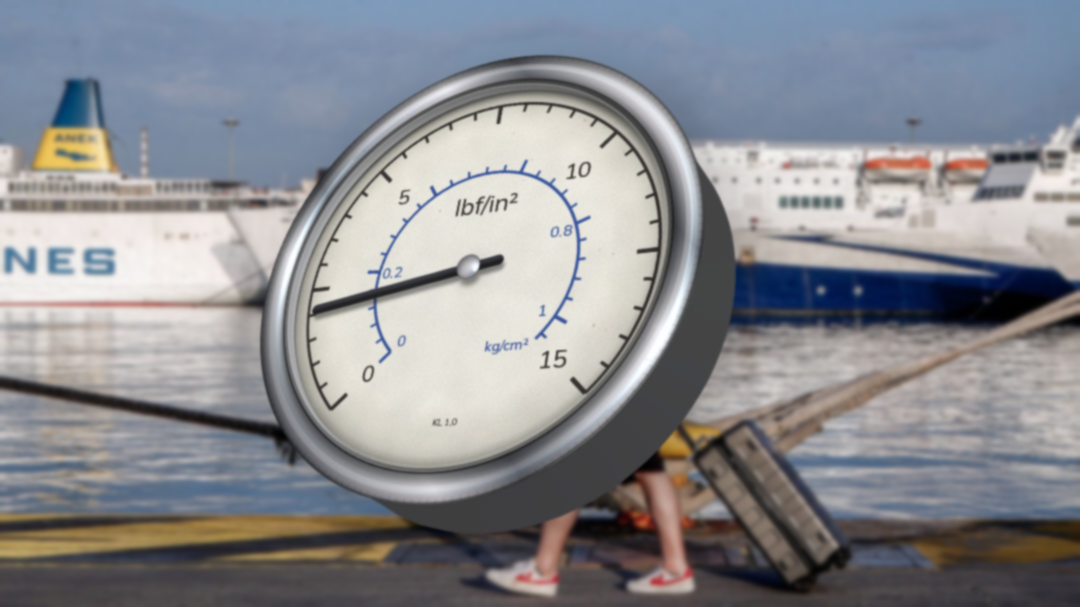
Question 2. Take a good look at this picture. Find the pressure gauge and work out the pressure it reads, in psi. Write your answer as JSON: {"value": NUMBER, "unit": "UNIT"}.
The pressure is {"value": 2, "unit": "psi"}
